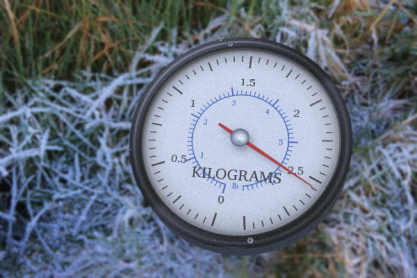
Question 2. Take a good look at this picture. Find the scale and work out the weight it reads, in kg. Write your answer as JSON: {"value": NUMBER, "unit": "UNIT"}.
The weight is {"value": 2.55, "unit": "kg"}
